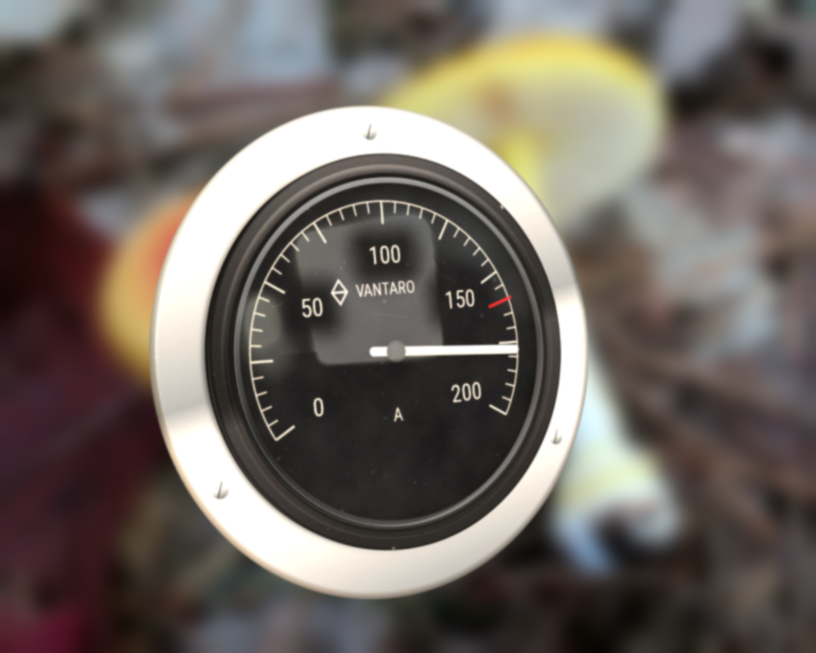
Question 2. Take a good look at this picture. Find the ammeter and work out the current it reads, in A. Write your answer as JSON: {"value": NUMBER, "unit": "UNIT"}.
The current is {"value": 177.5, "unit": "A"}
